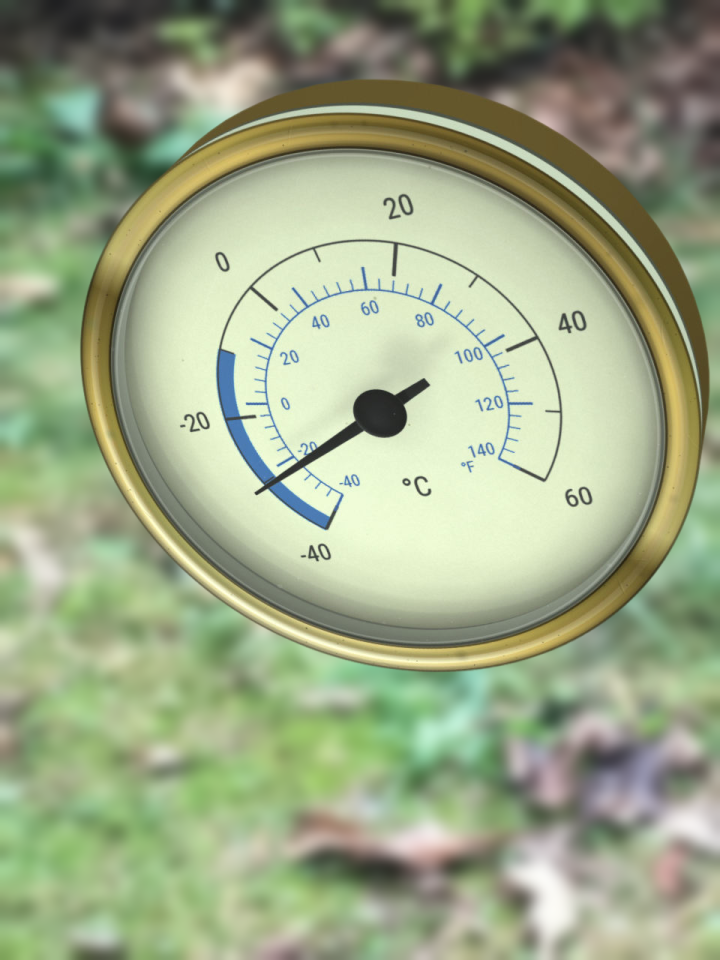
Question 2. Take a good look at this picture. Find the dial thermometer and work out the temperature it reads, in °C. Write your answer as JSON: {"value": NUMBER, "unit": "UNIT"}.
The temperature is {"value": -30, "unit": "°C"}
